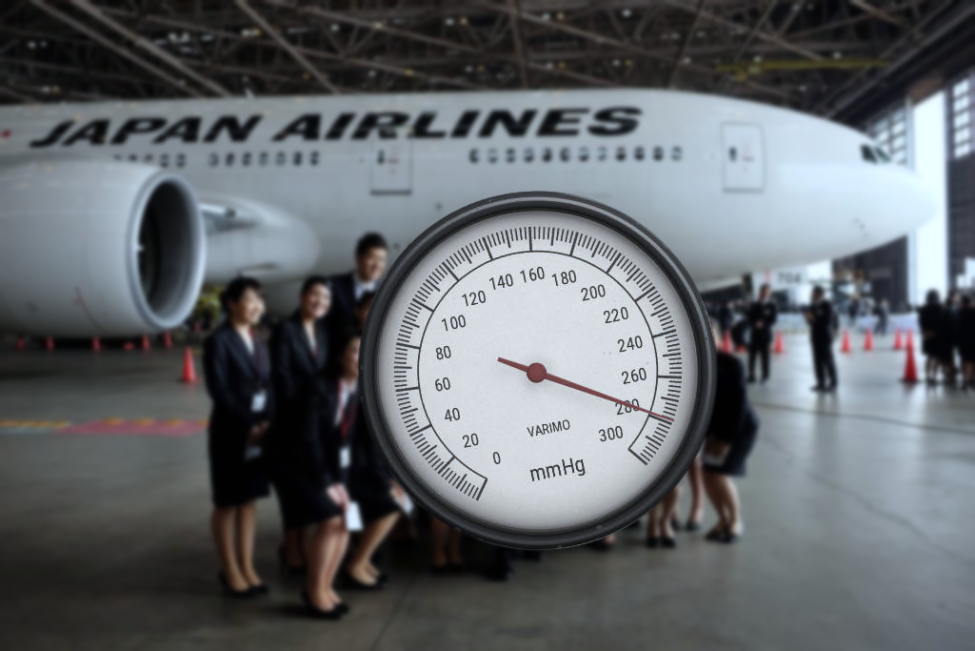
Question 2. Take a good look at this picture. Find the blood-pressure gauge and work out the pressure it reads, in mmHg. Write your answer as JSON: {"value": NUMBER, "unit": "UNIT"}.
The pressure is {"value": 278, "unit": "mmHg"}
